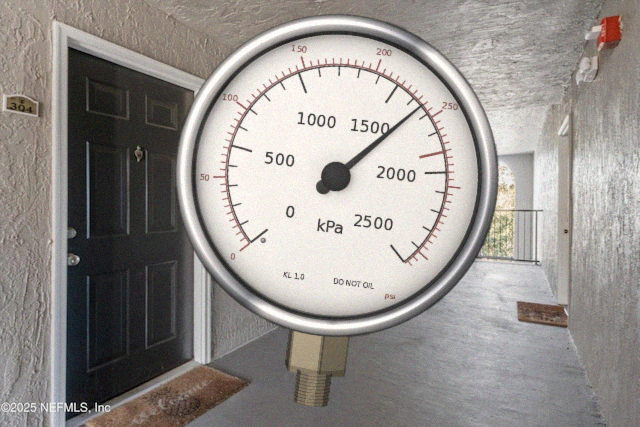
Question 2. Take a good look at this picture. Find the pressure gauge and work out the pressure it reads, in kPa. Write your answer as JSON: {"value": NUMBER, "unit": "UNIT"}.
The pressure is {"value": 1650, "unit": "kPa"}
